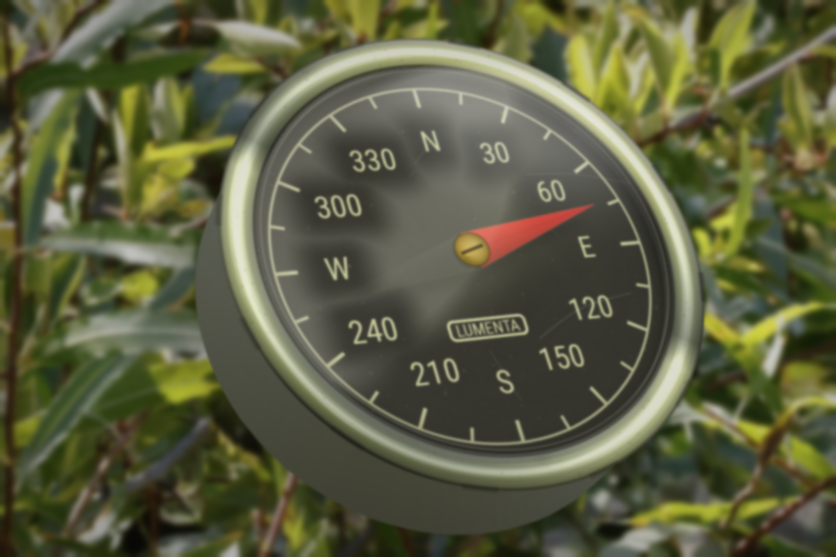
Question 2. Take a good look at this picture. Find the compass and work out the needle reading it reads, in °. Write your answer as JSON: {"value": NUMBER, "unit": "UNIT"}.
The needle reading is {"value": 75, "unit": "°"}
